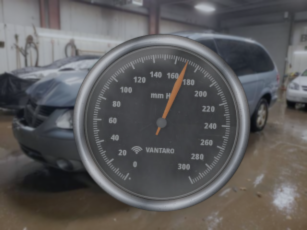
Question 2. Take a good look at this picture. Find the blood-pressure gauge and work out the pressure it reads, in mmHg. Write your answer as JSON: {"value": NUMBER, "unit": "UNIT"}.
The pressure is {"value": 170, "unit": "mmHg"}
